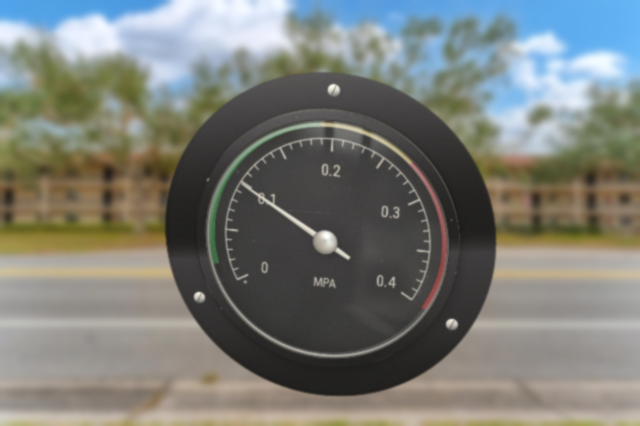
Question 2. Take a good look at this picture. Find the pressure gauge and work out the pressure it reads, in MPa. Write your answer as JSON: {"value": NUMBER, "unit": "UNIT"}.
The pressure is {"value": 0.1, "unit": "MPa"}
